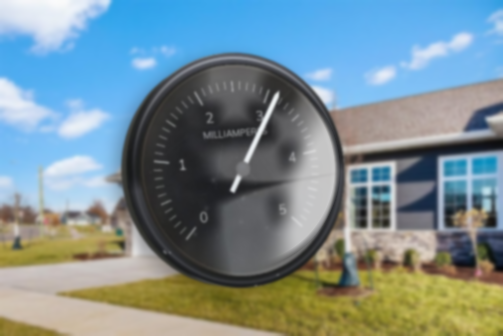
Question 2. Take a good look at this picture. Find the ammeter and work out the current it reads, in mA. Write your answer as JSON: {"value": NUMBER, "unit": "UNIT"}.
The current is {"value": 3.1, "unit": "mA"}
